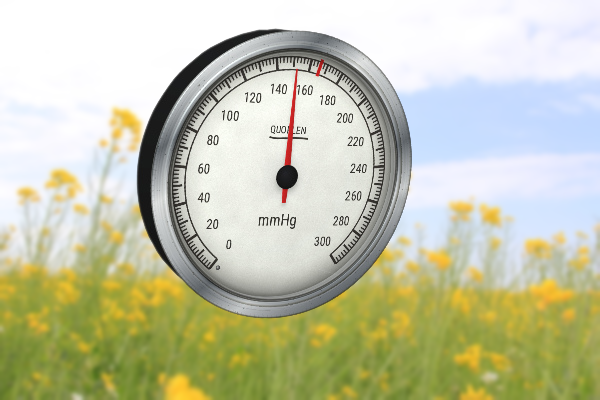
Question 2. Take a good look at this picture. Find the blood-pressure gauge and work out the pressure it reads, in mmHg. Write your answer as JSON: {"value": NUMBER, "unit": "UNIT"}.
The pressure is {"value": 150, "unit": "mmHg"}
